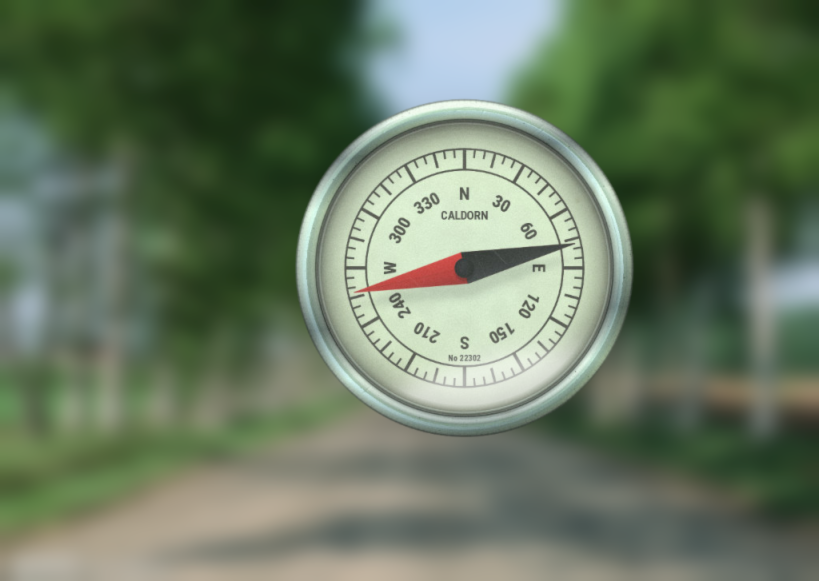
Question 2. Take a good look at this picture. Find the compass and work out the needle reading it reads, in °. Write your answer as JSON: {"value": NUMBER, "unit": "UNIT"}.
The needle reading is {"value": 257.5, "unit": "°"}
